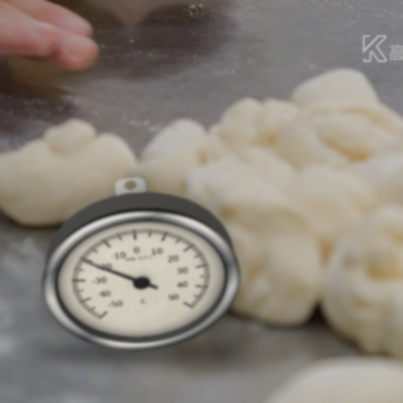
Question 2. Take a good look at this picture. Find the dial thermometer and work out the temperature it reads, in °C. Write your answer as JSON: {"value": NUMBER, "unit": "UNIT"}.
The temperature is {"value": -20, "unit": "°C"}
